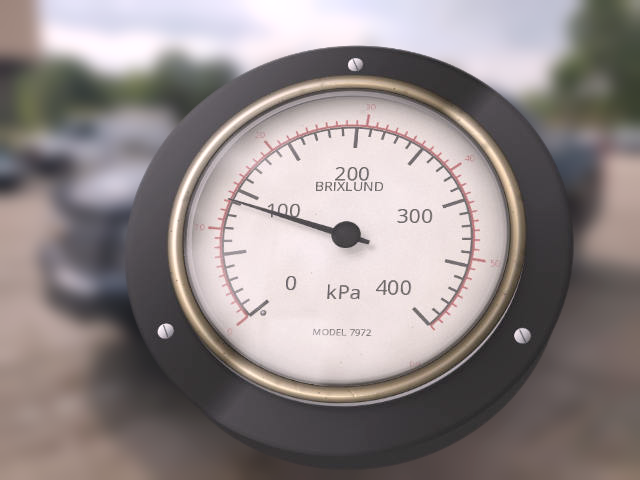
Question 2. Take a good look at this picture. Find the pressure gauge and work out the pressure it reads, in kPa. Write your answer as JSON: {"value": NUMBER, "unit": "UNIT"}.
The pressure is {"value": 90, "unit": "kPa"}
